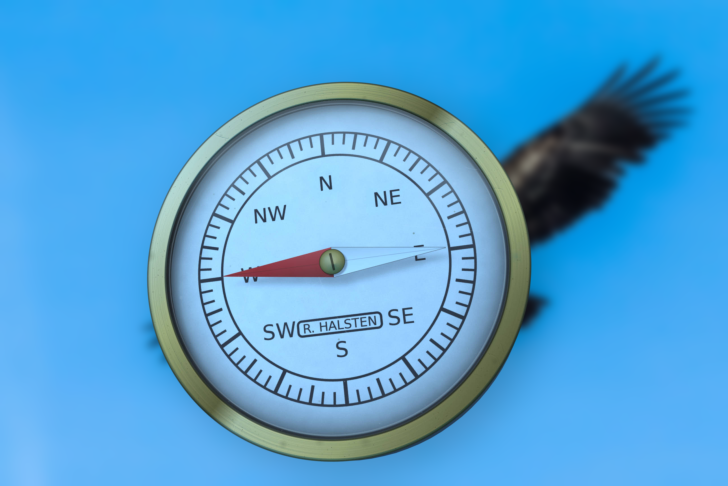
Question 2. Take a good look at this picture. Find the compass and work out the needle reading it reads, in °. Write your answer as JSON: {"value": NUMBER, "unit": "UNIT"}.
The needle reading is {"value": 270, "unit": "°"}
